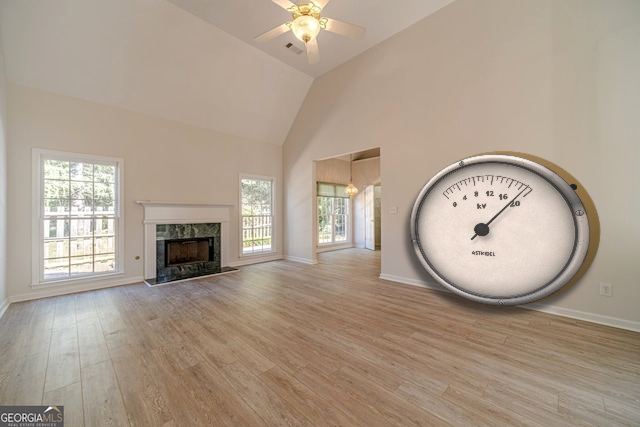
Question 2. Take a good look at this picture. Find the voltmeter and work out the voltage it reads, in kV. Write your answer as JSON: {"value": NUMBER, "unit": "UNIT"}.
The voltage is {"value": 19, "unit": "kV"}
